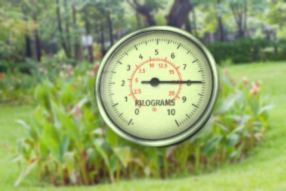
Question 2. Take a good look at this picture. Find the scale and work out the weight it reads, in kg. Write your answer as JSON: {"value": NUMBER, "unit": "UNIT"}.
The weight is {"value": 8, "unit": "kg"}
